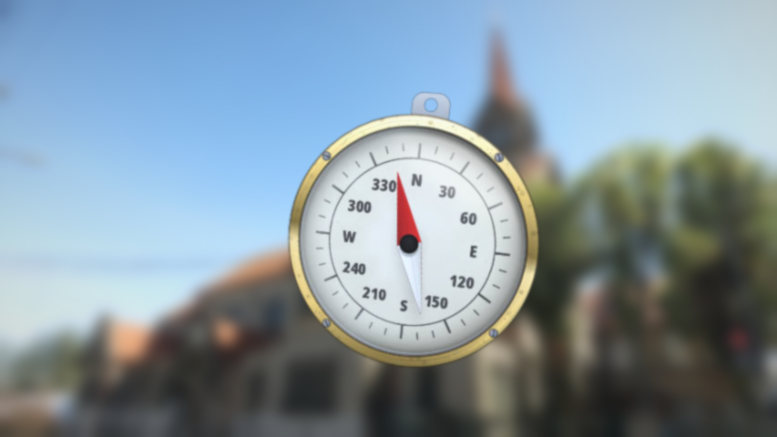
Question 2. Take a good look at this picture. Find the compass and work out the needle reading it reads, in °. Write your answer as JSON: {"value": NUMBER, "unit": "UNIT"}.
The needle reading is {"value": 345, "unit": "°"}
